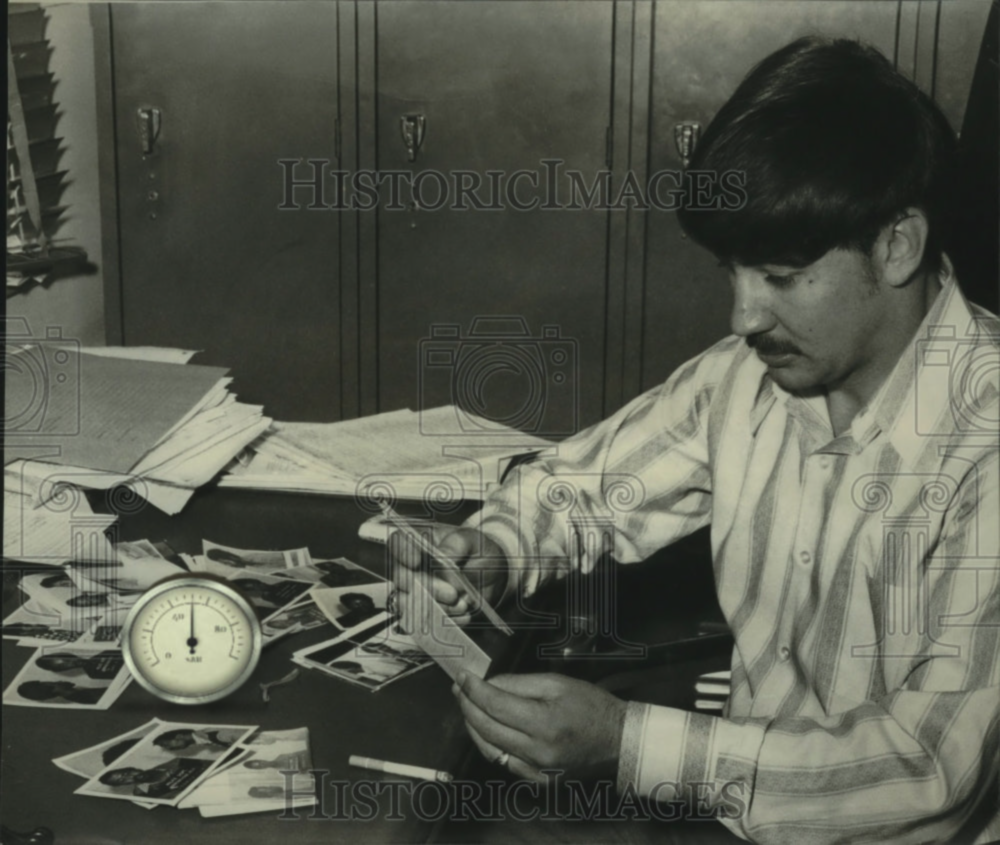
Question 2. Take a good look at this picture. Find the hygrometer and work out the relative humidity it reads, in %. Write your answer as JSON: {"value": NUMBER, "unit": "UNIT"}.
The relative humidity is {"value": 52, "unit": "%"}
